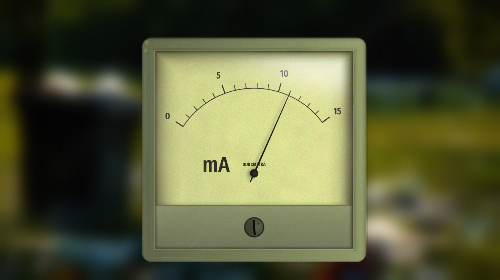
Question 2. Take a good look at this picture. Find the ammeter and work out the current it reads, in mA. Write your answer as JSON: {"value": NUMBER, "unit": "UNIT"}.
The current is {"value": 11, "unit": "mA"}
